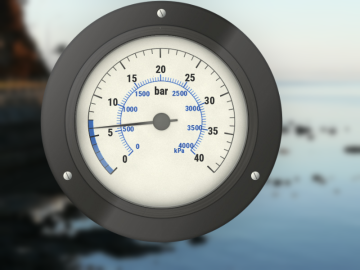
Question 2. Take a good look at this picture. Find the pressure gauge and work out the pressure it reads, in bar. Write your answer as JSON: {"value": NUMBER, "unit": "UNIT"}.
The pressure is {"value": 6, "unit": "bar"}
